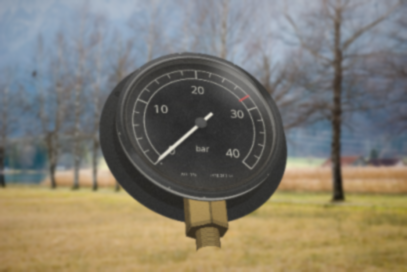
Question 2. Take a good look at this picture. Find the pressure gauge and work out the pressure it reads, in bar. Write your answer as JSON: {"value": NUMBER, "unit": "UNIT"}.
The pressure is {"value": 0, "unit": "bar"}
